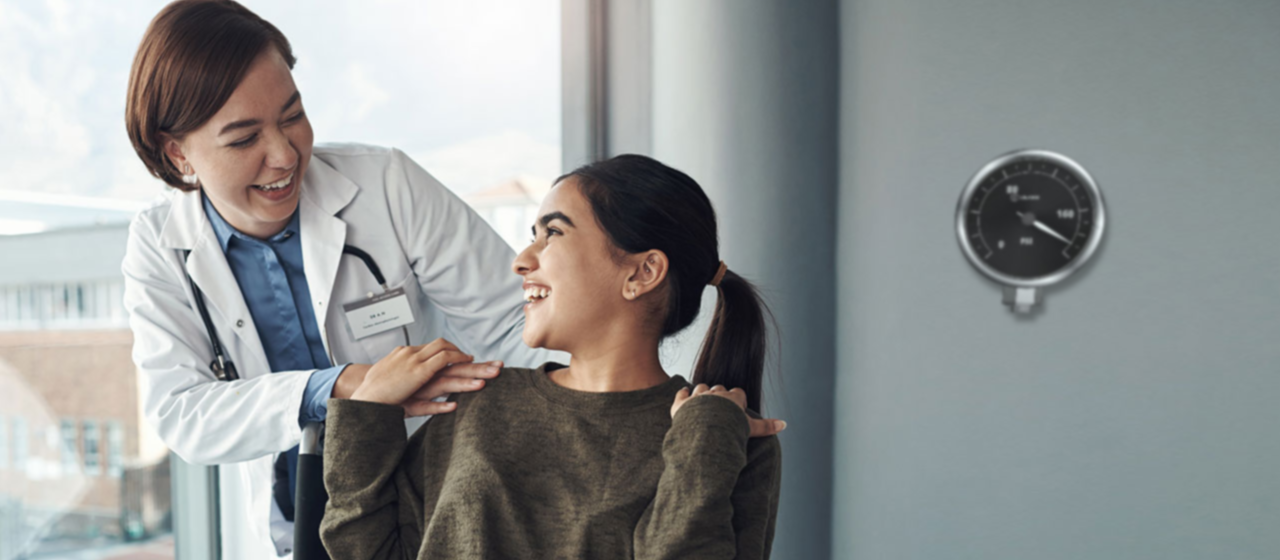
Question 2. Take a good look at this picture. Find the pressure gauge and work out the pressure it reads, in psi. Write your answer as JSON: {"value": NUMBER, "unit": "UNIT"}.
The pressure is {"value": 190, "unit": "psi"}
